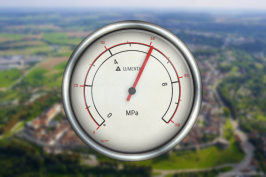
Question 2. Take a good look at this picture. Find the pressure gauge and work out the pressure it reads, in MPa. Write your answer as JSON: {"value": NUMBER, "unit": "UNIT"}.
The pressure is {"value": 6, "unit": "MPa"}
